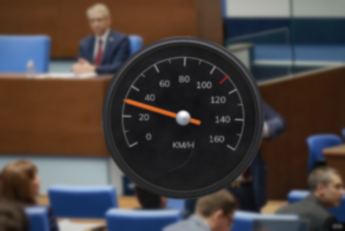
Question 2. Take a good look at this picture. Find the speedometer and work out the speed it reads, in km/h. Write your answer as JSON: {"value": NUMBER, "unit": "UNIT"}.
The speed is {"value": 30, "unit": "km/h"}
